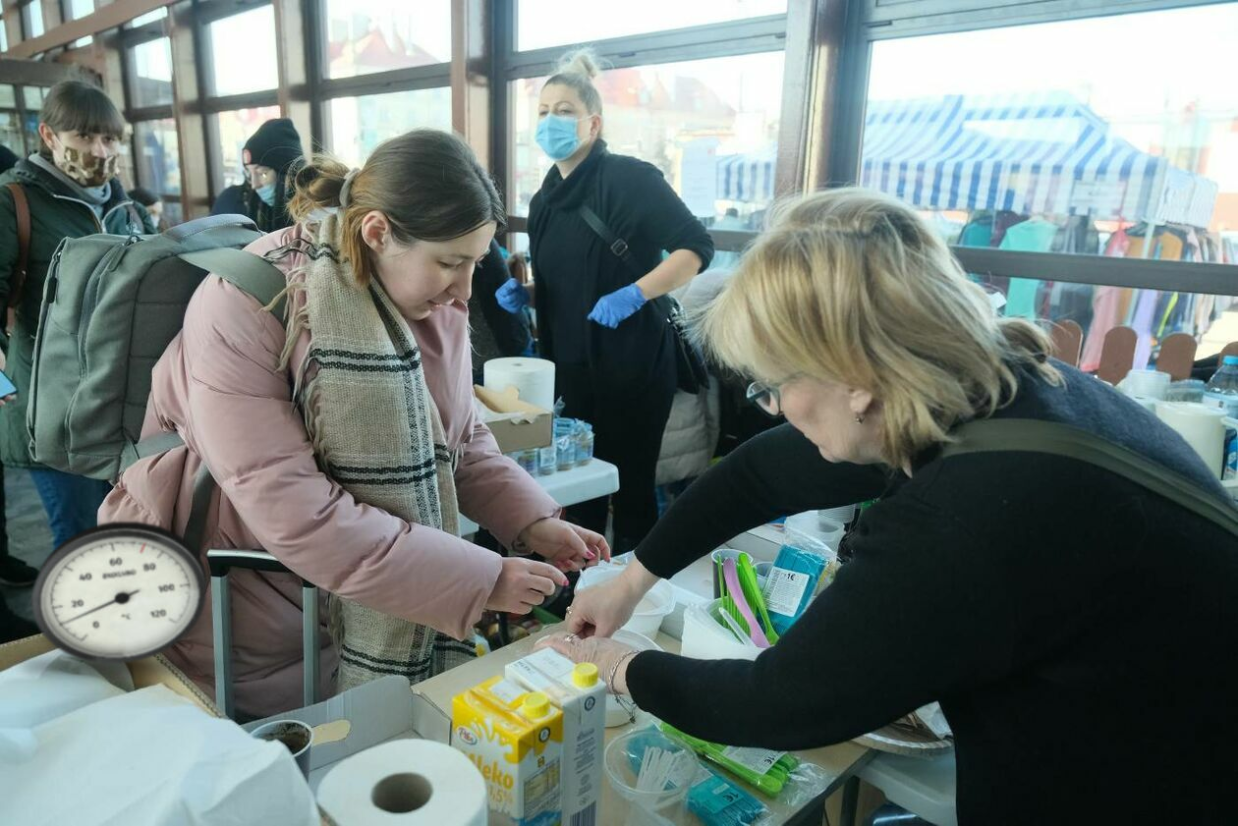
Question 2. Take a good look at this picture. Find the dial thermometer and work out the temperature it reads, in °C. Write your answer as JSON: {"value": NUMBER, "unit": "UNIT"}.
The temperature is {"value": 12, "unit": "°C"}
